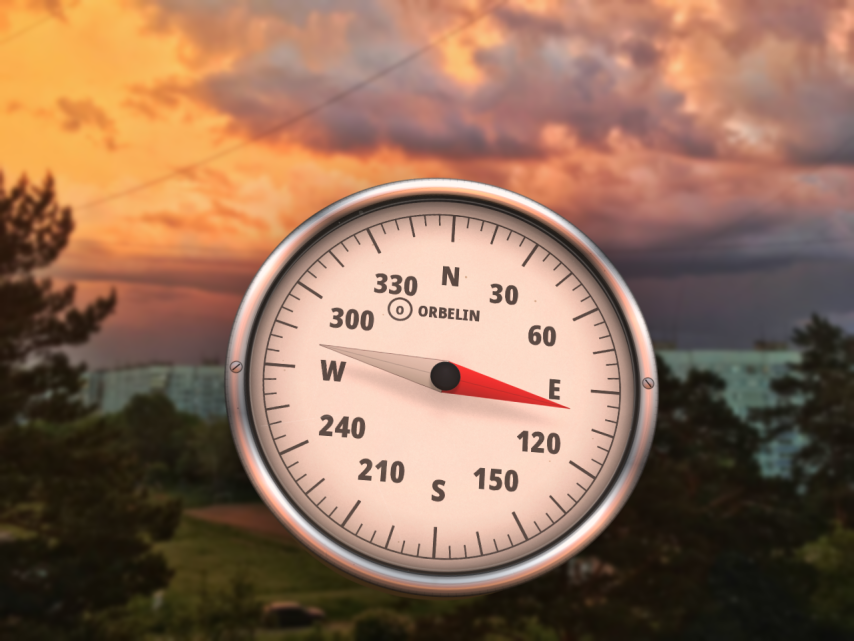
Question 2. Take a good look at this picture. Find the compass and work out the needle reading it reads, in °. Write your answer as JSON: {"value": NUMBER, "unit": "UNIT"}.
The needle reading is {"value": 100, "unit": "°"}
